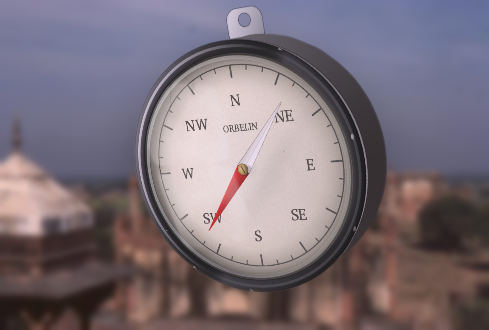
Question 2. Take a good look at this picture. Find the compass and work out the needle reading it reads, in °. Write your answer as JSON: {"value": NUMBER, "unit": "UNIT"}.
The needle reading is {"value": 220, "unit": "°"}
